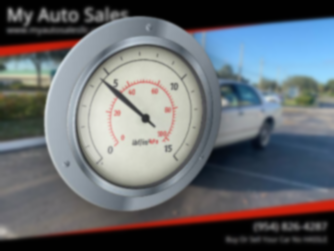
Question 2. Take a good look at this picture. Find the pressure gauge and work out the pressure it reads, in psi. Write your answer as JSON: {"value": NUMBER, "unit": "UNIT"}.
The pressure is {"value": 4.5, "unit": "psi"}
